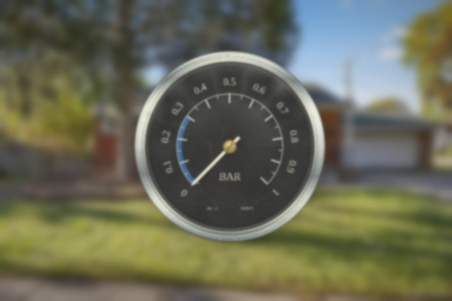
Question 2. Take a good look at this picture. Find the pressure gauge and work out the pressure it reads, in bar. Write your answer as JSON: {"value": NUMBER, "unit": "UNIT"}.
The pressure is {"value": 0, "unit": "bar"}
